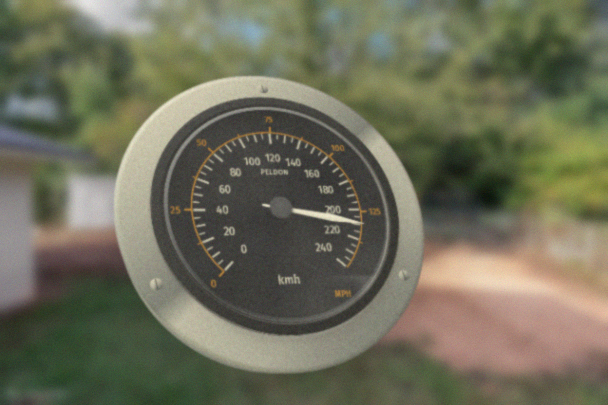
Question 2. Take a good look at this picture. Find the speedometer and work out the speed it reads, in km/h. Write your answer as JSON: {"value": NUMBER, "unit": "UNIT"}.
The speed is {"value": 210, "unit": "km/h"}
